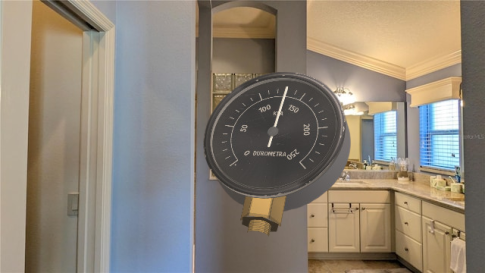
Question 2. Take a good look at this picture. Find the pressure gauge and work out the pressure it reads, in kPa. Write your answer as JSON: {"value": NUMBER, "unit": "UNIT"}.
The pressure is {"value": 130, "unit": "kPa"}
